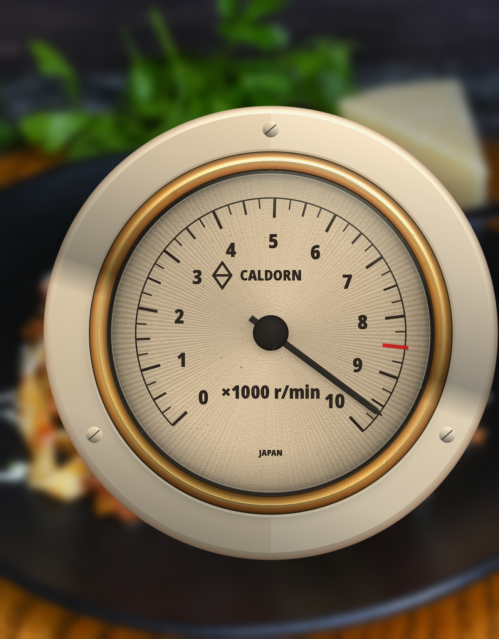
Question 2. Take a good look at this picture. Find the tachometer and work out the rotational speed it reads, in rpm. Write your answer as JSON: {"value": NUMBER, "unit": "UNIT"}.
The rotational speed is {"value": 9625, "unit": "rpm"}
